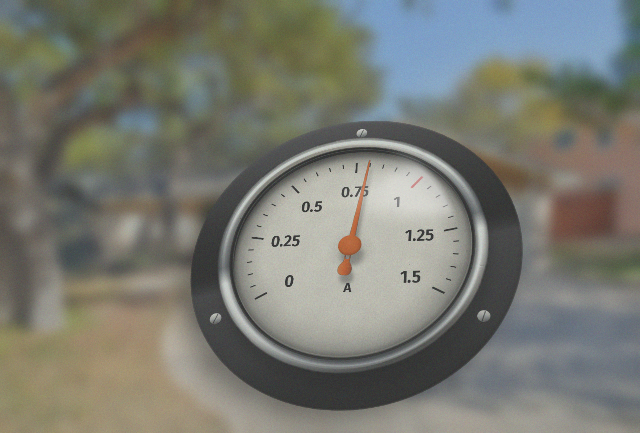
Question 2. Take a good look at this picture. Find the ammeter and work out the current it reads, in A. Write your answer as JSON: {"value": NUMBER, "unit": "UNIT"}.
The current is {"value": 0.8, "unit": "A"}
